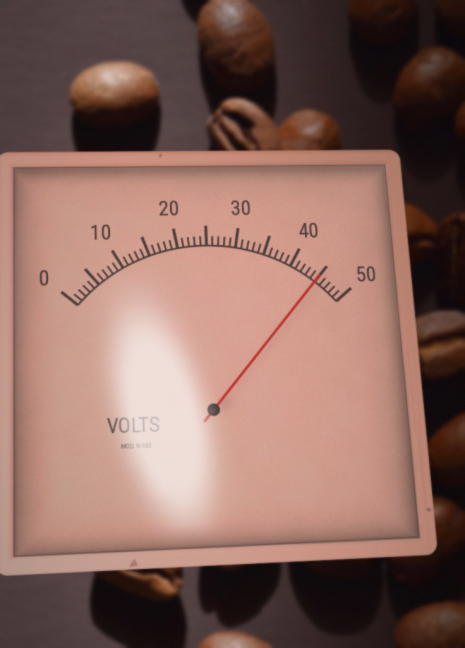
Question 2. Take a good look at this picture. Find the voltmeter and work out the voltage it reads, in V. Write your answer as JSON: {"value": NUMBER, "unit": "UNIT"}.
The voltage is {"value": 45, "unit": "V"}
